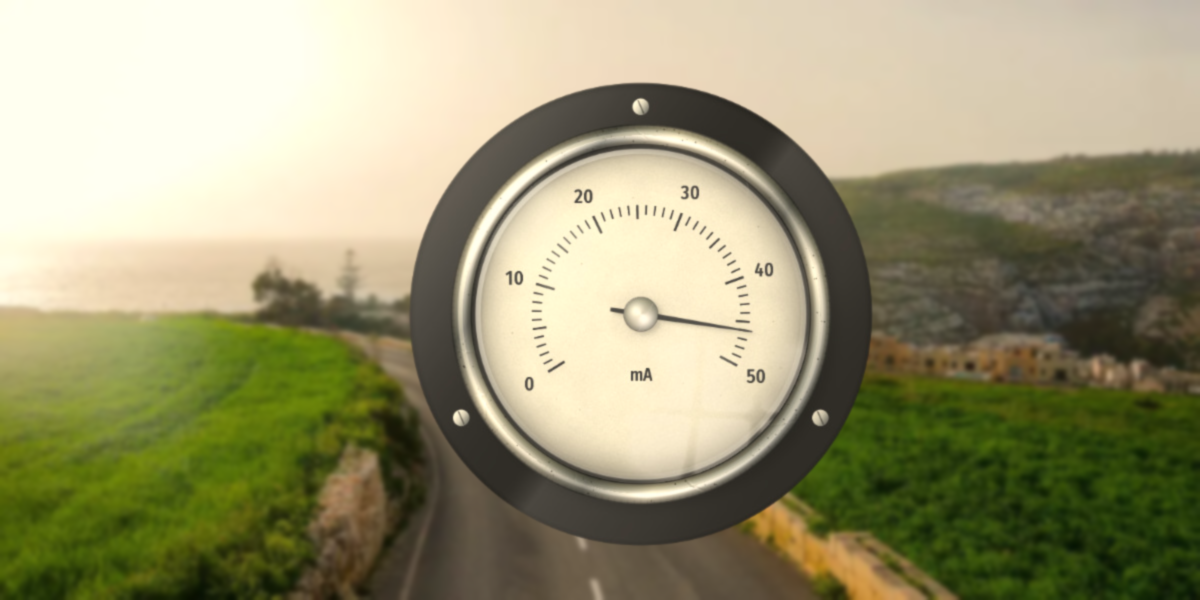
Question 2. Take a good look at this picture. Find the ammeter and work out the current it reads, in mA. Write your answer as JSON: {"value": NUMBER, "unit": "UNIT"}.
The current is {"value": 46, "unit": "mA"}
